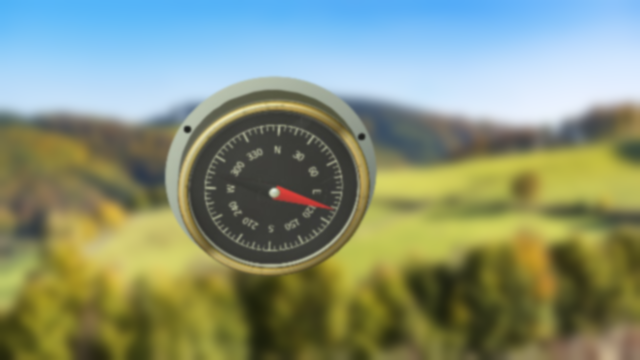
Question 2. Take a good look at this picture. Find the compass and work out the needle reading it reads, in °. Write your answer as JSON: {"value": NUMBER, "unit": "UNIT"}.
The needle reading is {"value": 105, "unit": "°"}
